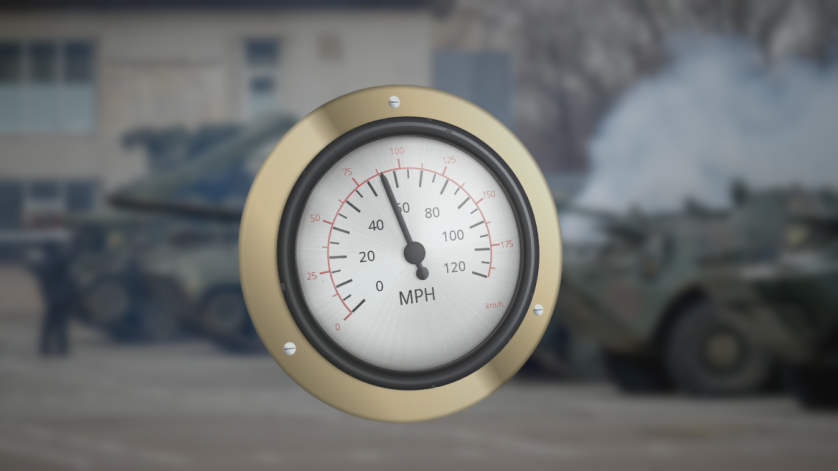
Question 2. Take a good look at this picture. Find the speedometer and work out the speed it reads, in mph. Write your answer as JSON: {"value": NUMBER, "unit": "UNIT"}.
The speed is {"value": 55, "unit": "mph"}
